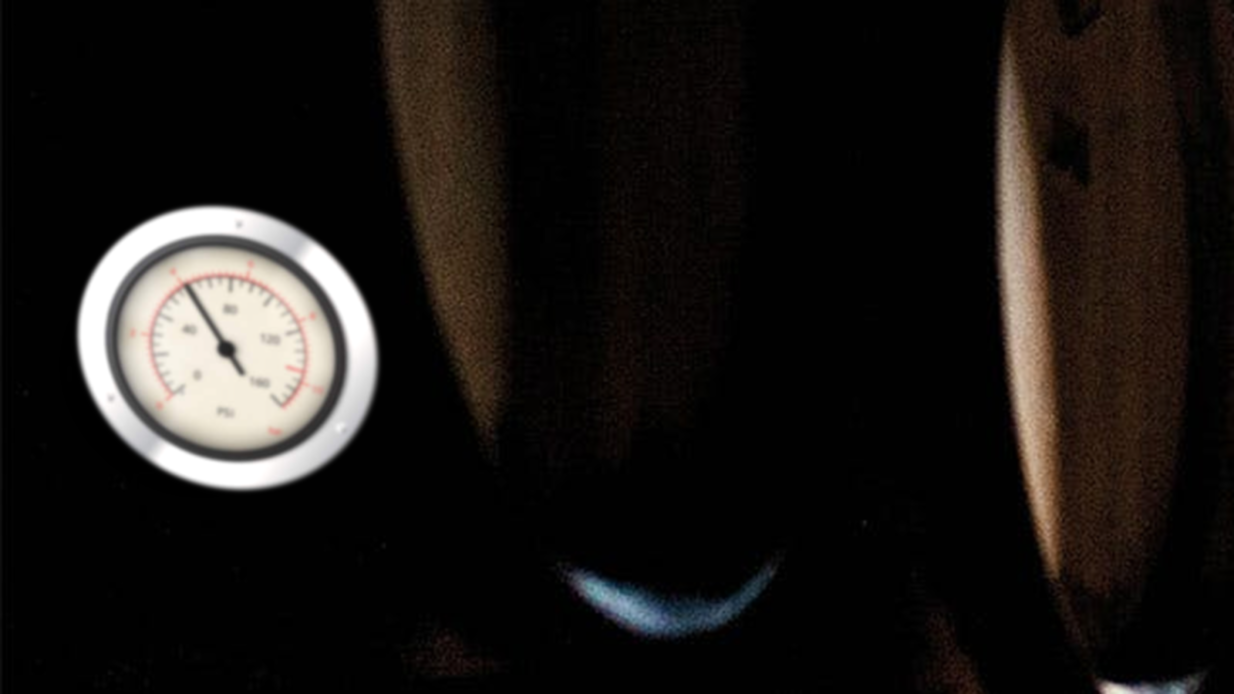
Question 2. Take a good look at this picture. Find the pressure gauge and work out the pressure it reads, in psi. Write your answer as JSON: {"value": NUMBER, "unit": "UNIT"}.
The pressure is {"value": 60, "unit": "psi"}
